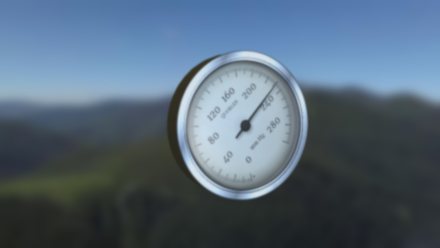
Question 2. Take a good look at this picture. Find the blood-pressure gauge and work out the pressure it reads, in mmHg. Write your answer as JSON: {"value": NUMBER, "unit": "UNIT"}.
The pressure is {"value": 230, "unit": "mmHg"}
